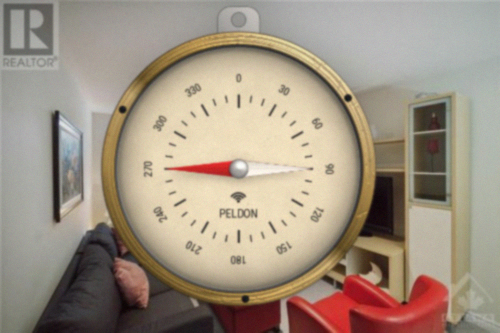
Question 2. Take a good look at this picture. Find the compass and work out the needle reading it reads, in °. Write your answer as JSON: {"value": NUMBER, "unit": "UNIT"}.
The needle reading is {"value": 270, "unit": "°"}
